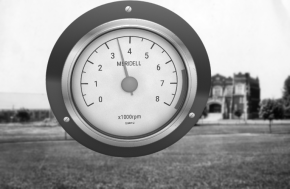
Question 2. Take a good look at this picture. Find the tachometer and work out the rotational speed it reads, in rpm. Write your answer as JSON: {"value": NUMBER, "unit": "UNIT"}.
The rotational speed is {"value": 3500, "unit": "rpm"}
